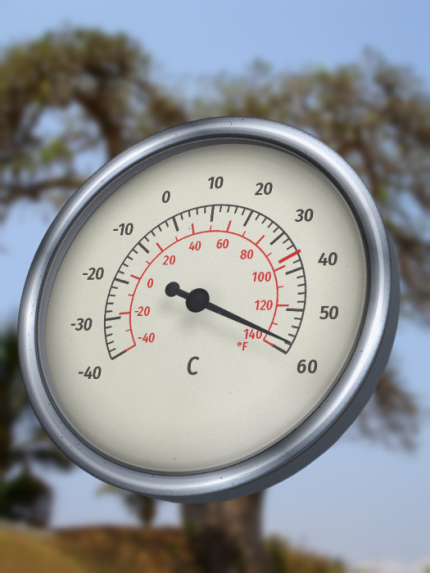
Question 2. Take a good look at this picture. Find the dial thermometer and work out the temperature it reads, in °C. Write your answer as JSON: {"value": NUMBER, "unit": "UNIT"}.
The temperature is {"value": 58, "unit": "°C"}
